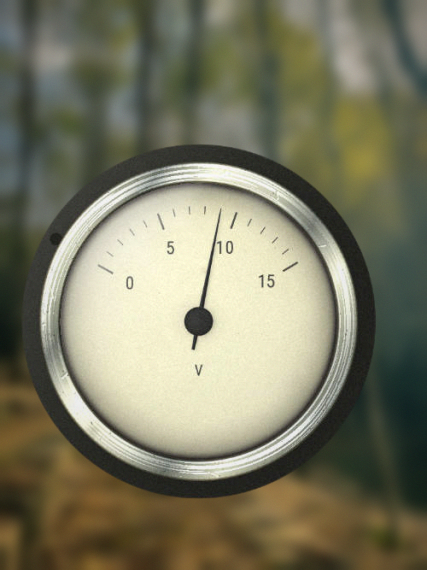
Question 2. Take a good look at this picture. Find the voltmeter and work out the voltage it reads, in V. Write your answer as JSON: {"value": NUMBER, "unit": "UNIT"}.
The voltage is {"value": 9, "unit": "V"}
